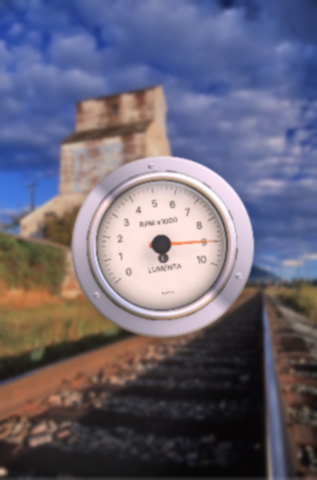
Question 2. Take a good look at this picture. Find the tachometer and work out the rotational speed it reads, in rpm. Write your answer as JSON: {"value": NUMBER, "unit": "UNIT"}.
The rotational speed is {"value": 9000, "unit": "rpm"}
